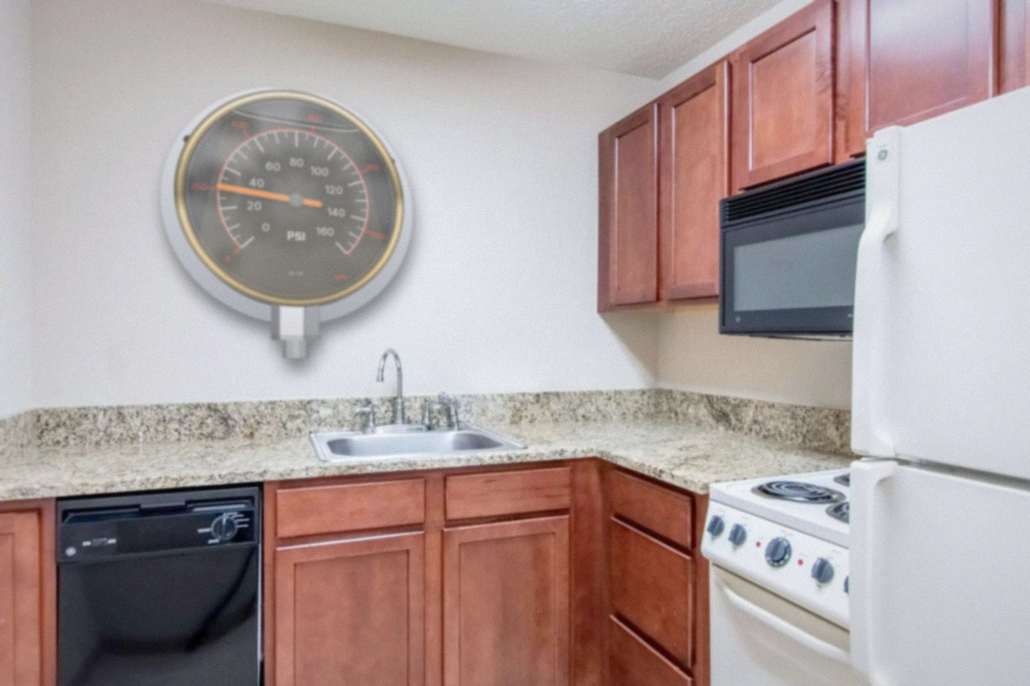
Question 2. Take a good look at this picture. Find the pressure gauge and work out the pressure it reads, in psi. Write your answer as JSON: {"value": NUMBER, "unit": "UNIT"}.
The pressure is {"value": 30, "unit": "psi"}
